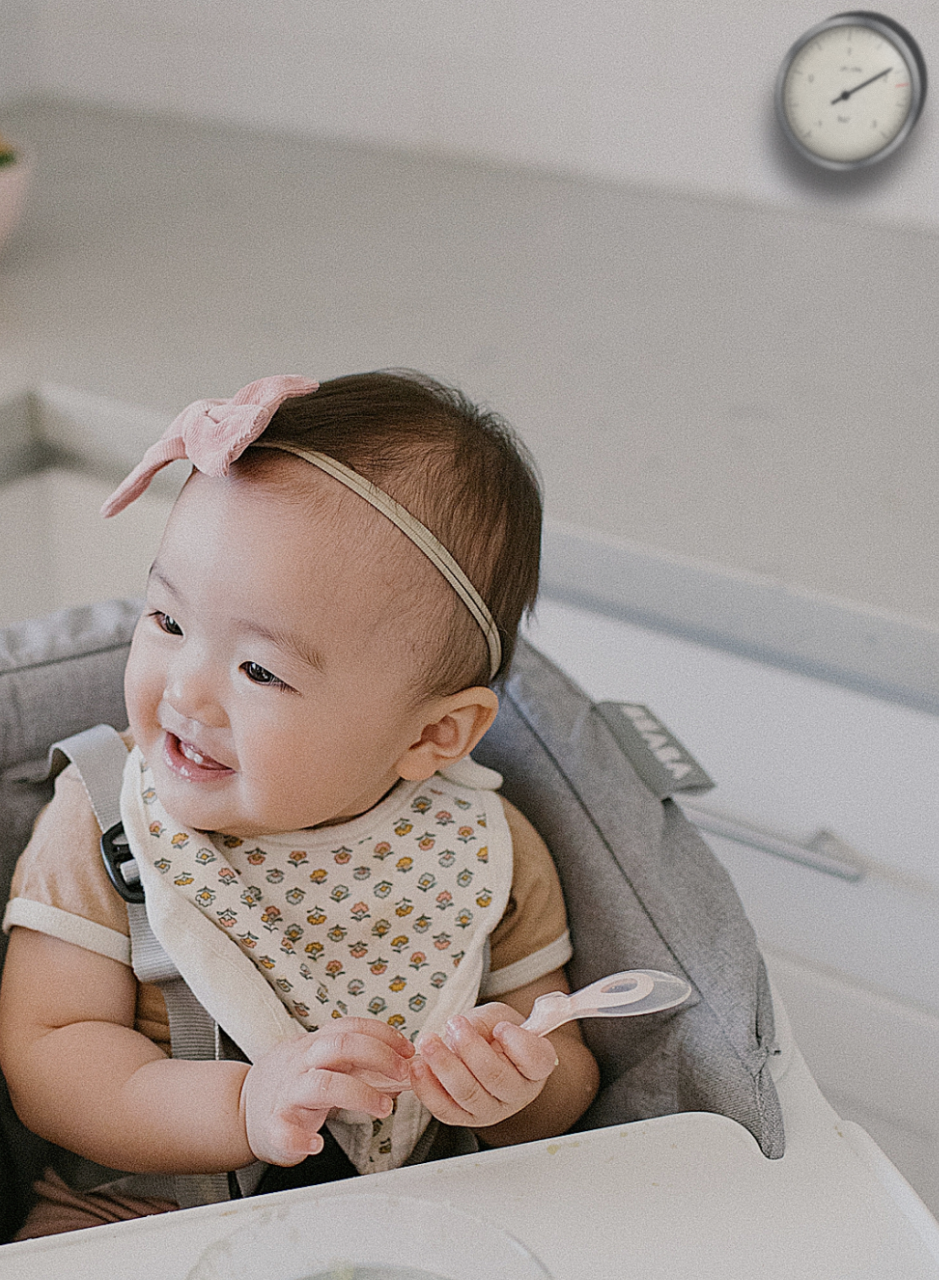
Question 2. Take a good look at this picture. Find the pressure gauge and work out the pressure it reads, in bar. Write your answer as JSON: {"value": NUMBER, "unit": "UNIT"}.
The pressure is {"value": 1.9, "unit": "bar"}
